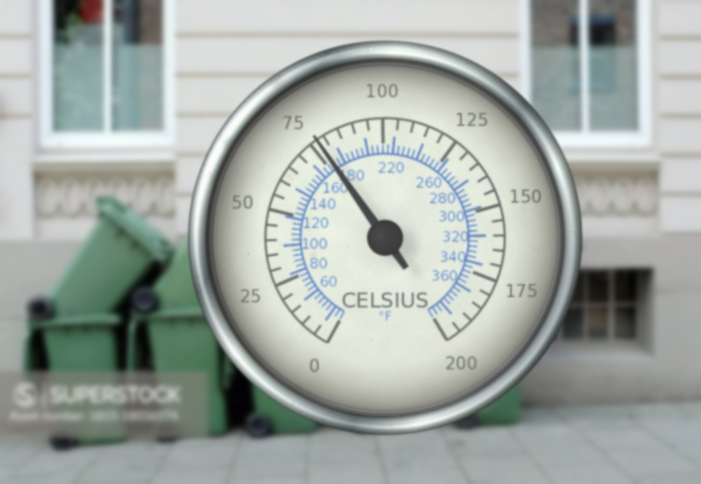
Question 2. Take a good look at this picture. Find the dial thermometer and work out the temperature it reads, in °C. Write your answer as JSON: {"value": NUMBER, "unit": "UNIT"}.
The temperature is {"value": 77.5, "unit": "°C"}
